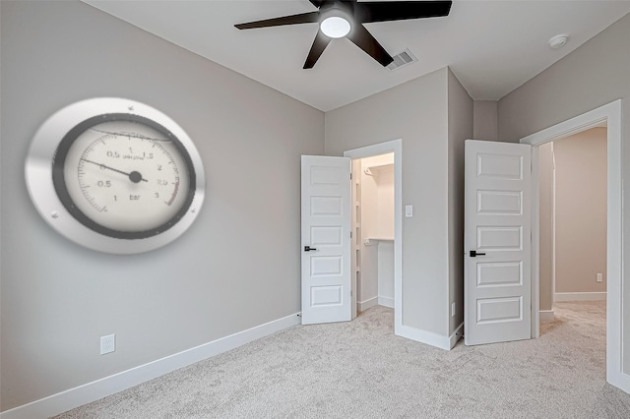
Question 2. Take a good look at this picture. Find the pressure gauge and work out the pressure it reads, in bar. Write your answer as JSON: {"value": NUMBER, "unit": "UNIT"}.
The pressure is {"value": 0, "unit": "bar"}
